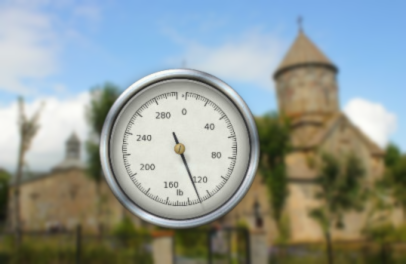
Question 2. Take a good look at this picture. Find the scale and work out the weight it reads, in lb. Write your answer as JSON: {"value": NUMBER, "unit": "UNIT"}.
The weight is {"value": 130, "unit": "lb"}
